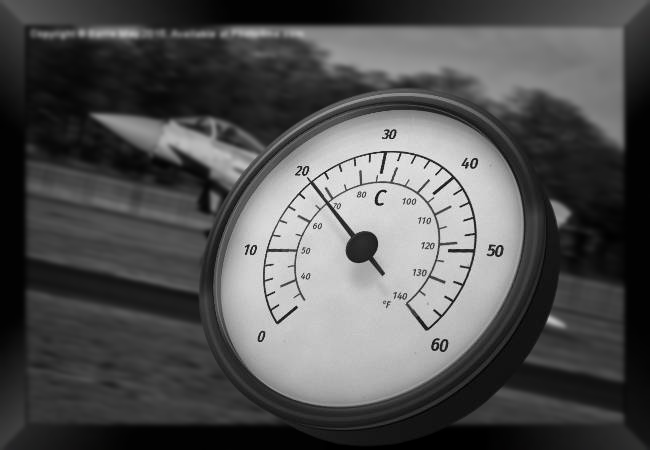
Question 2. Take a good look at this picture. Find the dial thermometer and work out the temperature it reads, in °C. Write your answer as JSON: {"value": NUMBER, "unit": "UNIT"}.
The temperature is {"value": 20, "unit": "°C"}
